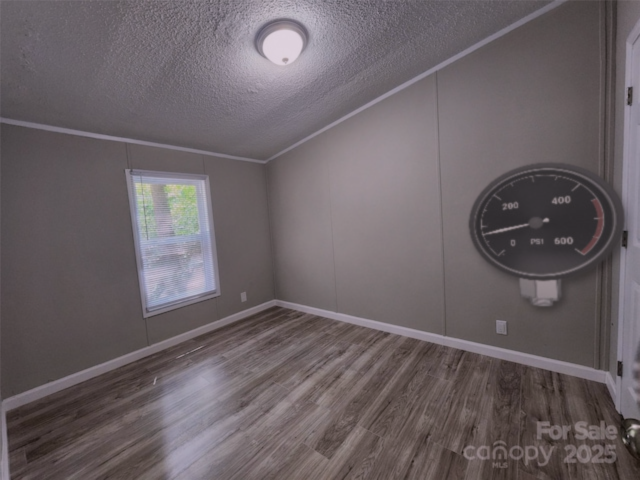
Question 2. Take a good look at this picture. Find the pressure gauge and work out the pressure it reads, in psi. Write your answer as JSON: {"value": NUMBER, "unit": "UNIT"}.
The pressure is {"value": 75, "unit": "psi"}
